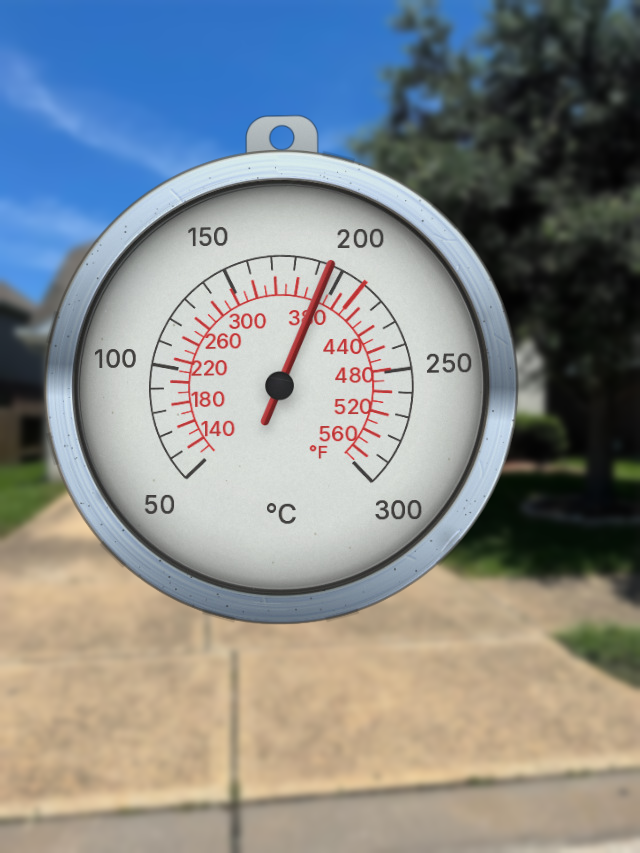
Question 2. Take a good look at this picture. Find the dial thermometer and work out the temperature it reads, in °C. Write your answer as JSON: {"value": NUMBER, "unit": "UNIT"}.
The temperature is {"value": 195, "unit": "°C"}
